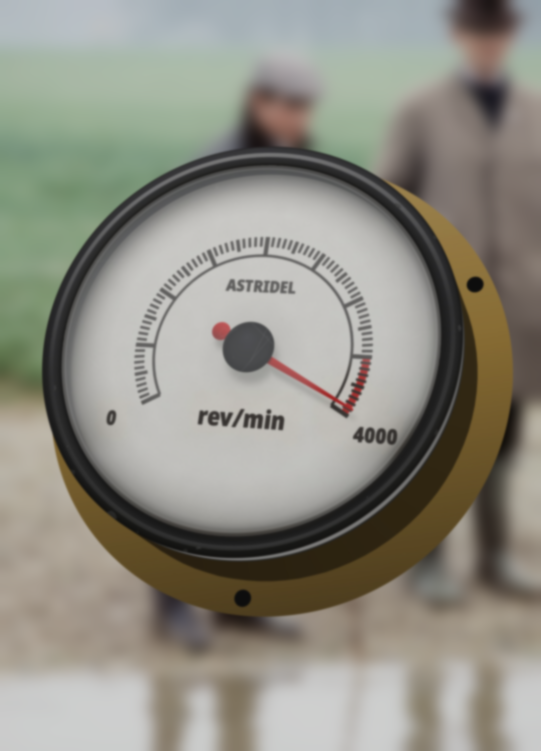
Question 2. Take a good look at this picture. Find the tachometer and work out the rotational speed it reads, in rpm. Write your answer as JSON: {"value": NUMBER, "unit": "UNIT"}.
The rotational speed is {"value": 3950, "unit": "rpm"}
